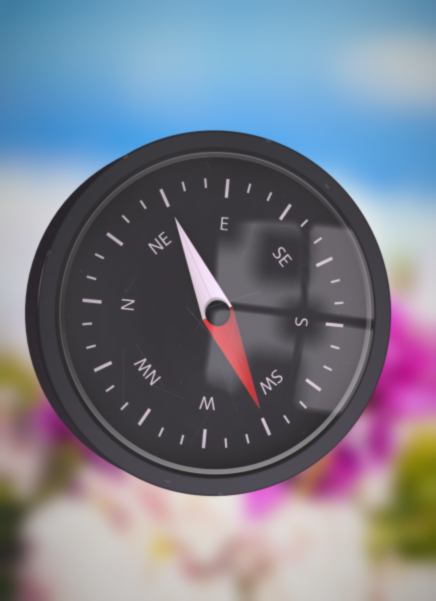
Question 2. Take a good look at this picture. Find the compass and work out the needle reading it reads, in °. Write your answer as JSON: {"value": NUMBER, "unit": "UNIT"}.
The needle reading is {"value": 240, "unit": "°"}
